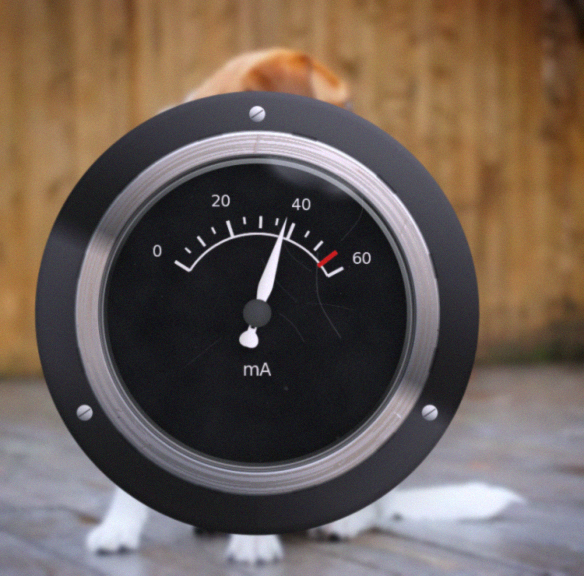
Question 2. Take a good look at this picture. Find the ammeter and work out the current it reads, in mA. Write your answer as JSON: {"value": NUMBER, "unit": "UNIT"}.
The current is {"value": 37.5, "unit": "mA"}
